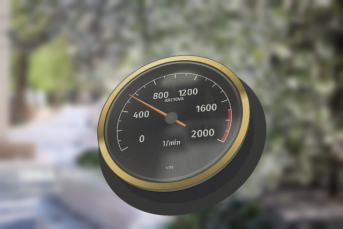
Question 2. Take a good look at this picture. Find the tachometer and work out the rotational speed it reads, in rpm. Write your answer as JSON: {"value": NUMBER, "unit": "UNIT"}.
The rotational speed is {"value": 550, "unit": "rpm"}
